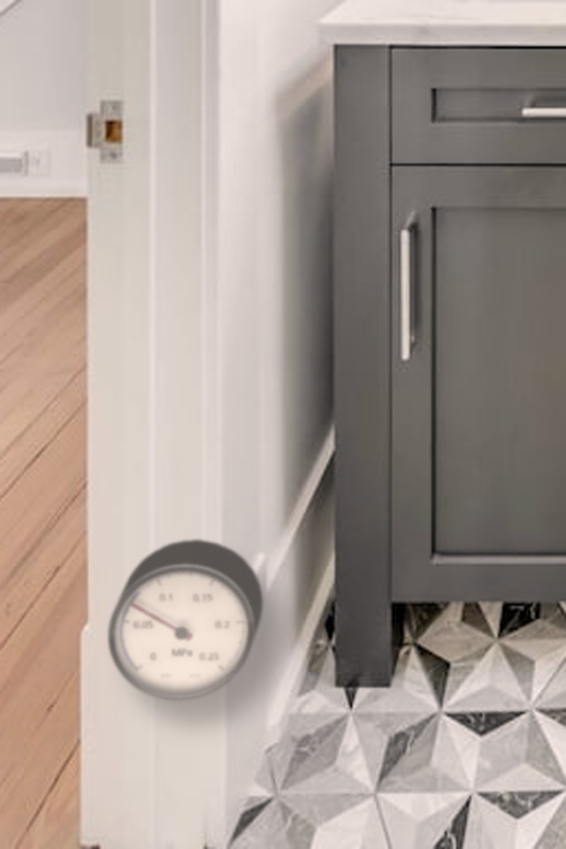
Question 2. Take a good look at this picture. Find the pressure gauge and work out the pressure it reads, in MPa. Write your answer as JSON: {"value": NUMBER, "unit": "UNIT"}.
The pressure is {"value": 0.07, "unit": "MPa"}
